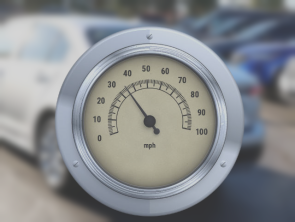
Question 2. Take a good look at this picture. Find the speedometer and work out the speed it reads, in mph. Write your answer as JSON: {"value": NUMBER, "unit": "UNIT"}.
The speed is {"value": 35, "unit": "mph"}
